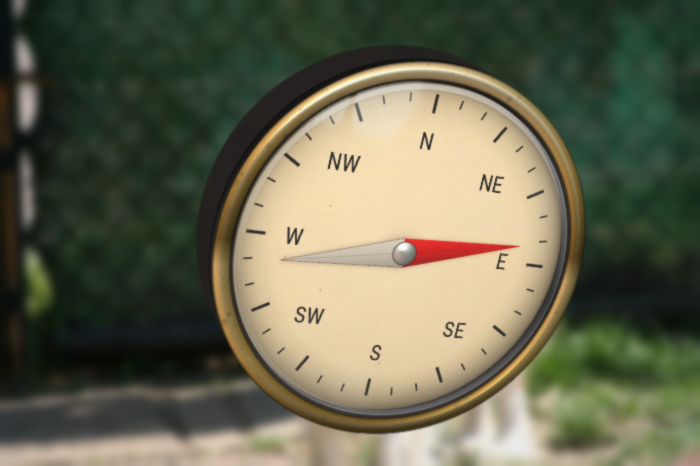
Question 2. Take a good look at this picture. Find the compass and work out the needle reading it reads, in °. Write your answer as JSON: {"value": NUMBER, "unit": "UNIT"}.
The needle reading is {"value": 80, "unit": "°"}
